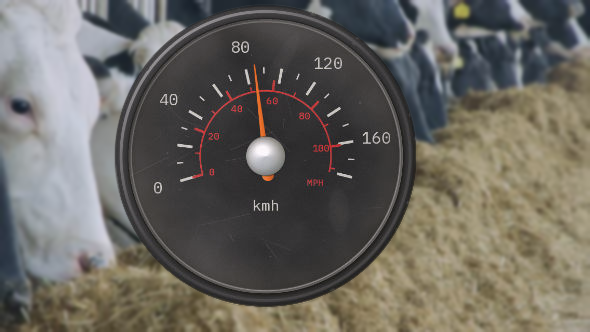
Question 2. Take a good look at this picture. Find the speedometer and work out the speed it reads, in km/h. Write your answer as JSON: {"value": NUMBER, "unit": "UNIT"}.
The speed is {"value": 85, "unit": "km/h"}
